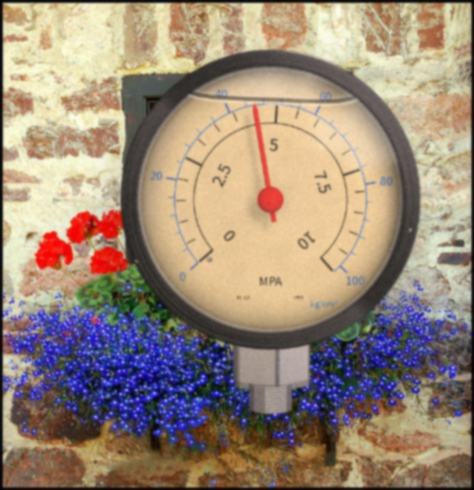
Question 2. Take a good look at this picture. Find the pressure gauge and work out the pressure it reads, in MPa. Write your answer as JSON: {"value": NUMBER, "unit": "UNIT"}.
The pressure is {"value": 4.5, "unit": "MPa"}
